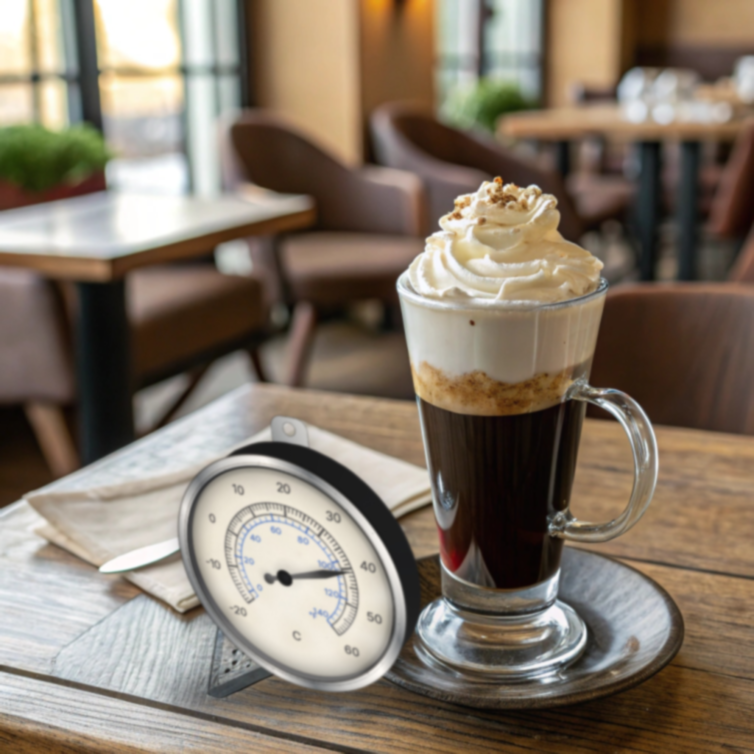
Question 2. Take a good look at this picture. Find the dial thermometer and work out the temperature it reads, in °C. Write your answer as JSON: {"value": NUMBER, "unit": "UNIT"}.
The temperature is {"value": 40, "unit": "°C"}
